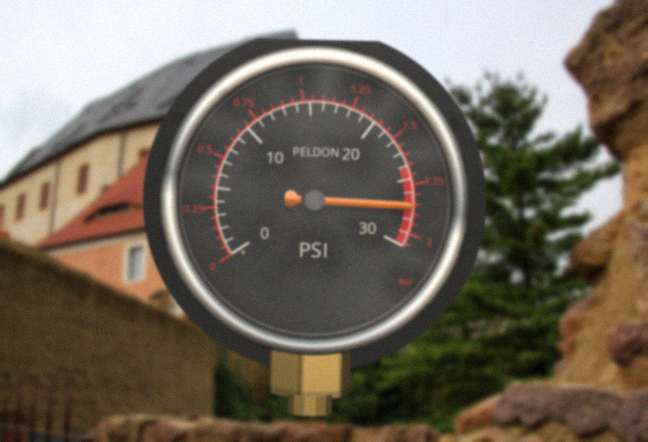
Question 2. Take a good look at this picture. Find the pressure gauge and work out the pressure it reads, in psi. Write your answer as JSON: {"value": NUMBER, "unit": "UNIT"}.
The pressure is {"value": 27, "unit": "psi"}
